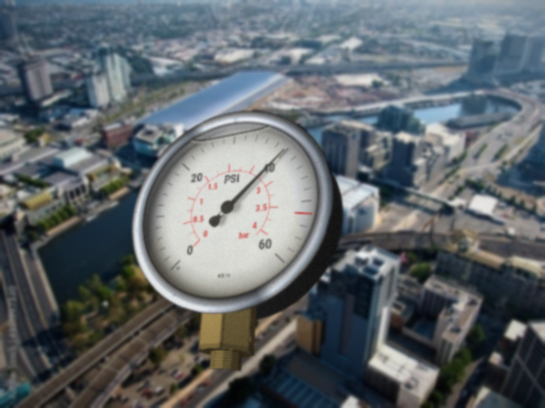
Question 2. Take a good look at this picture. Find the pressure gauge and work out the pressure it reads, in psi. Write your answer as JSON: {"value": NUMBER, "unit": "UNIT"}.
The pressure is {"value": 40, "unit": "psi"}
